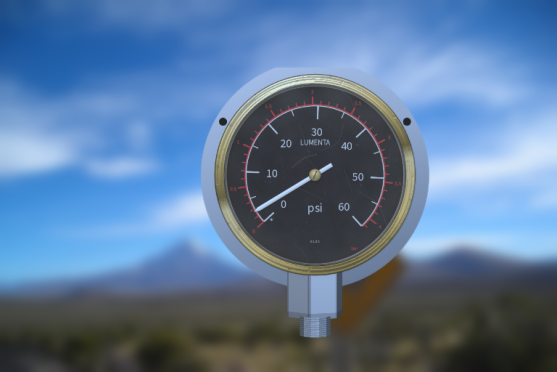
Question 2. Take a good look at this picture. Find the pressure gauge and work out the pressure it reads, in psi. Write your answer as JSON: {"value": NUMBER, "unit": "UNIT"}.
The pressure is {"value": 2.5, "unit": "psi"}
